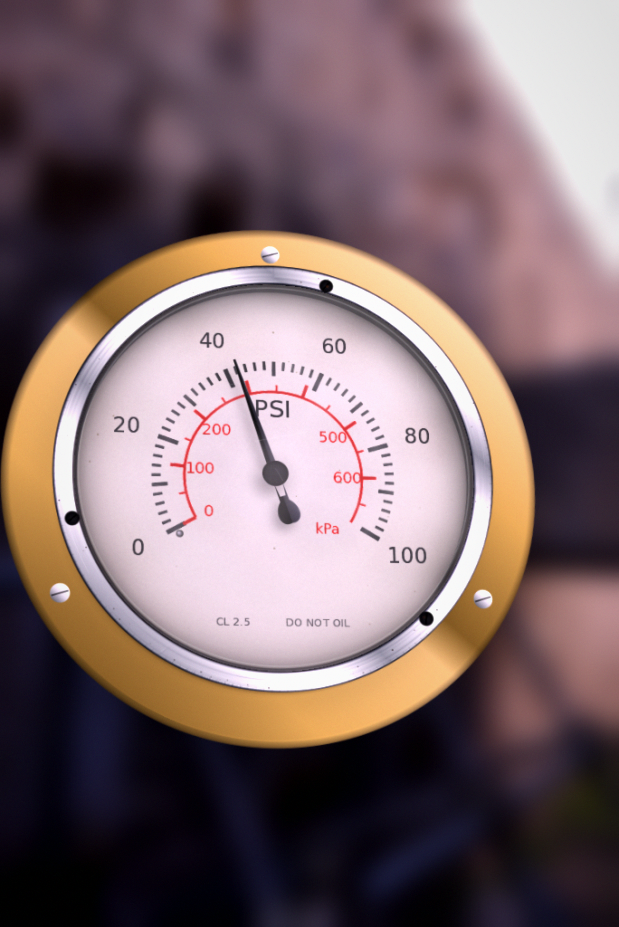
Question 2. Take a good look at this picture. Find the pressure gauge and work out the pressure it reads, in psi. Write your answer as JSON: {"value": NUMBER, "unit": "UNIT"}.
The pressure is {"value": 42, "unit": "psi"}
